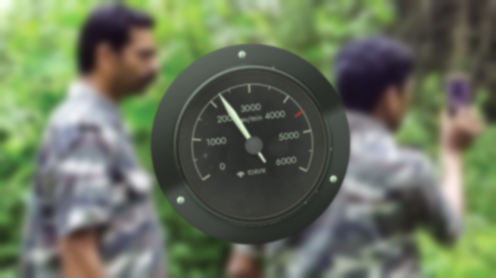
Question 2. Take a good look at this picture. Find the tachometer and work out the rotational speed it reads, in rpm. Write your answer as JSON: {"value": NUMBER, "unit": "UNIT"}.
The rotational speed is {"value": 2250, "unit": "rpm"}
